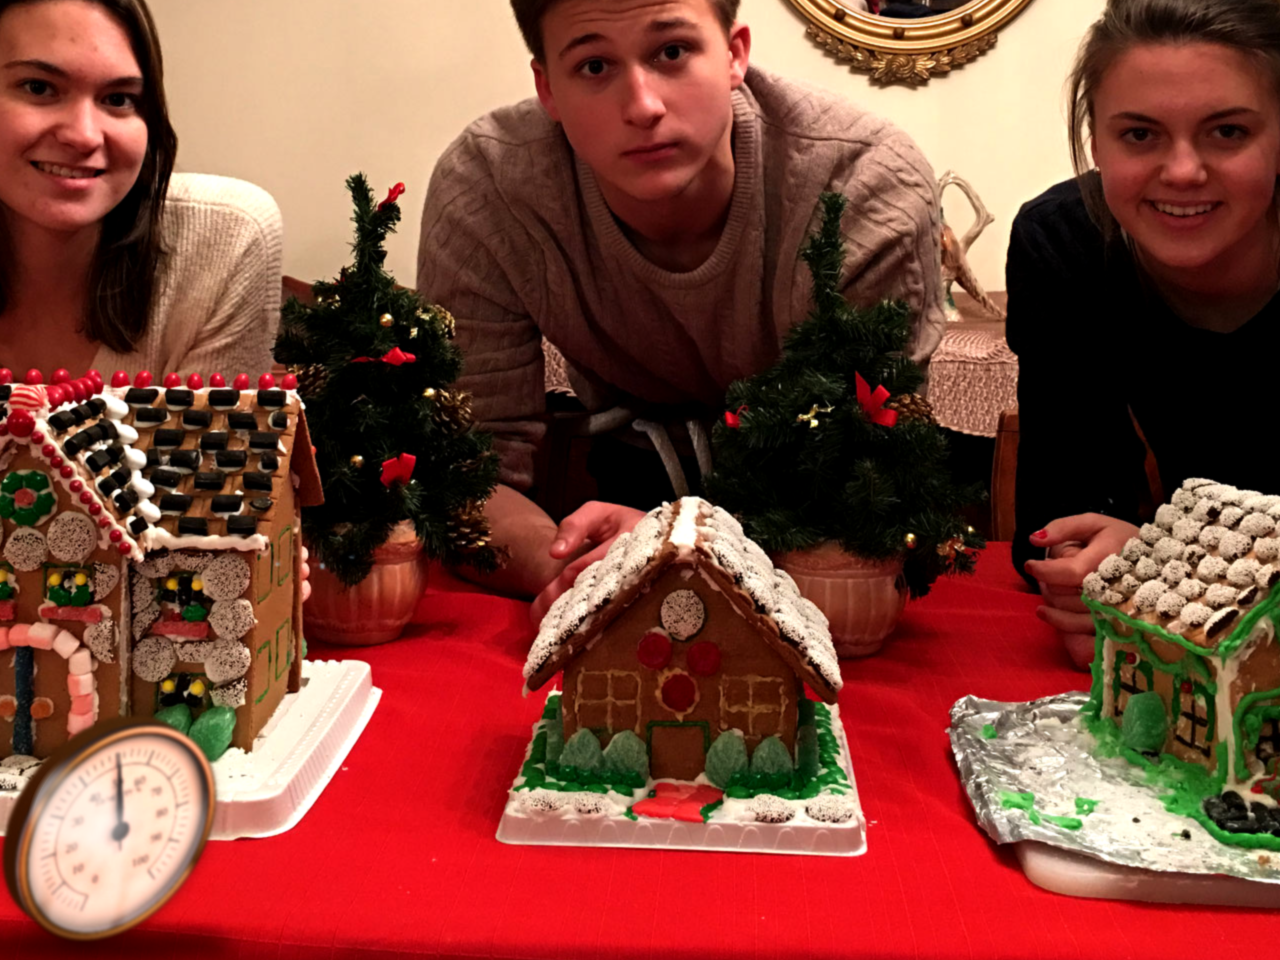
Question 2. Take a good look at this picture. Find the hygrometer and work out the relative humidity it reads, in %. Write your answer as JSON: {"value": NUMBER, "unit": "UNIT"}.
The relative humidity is {"value": 50, "unit": "%"}
